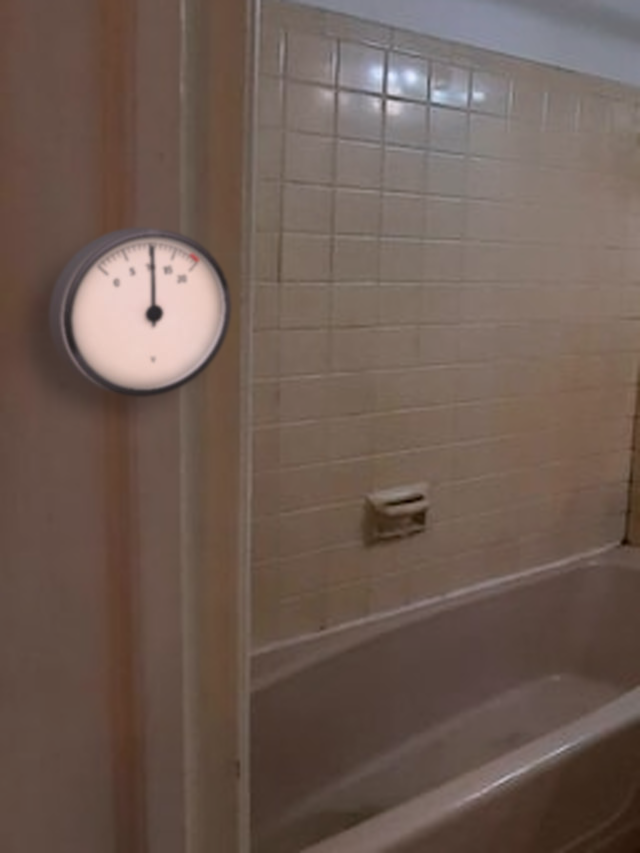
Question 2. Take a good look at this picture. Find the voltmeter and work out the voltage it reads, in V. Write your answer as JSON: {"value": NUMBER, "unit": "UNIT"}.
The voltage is {"value": 10, "unit": "V"}
